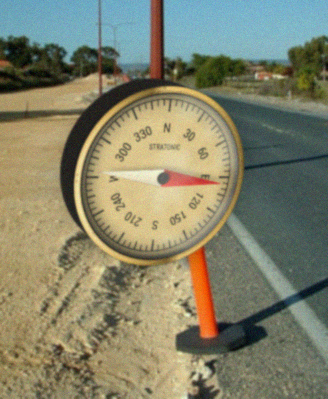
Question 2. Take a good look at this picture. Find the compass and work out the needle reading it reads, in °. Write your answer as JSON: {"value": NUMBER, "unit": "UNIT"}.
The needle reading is {"value": 95, "unit": "°"}
